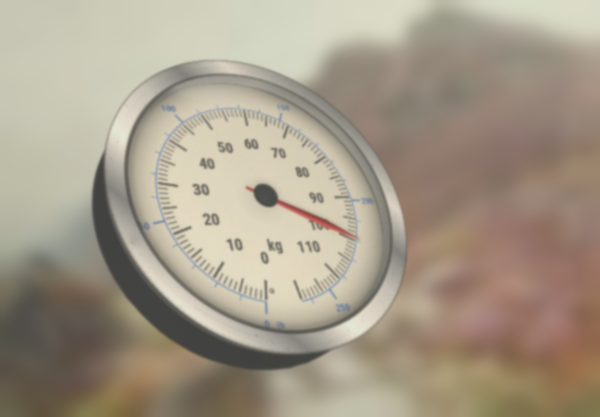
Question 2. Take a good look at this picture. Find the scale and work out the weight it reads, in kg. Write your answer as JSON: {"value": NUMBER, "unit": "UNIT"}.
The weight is {"value": 100, "unit": "kg"}
